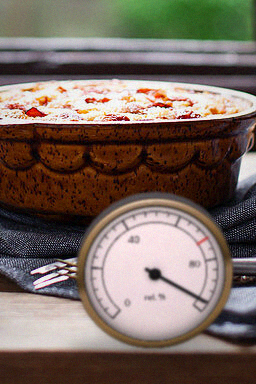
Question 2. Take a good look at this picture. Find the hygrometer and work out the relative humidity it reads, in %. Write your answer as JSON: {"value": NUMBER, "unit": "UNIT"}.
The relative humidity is {"value": 96, "unit": "%"}
